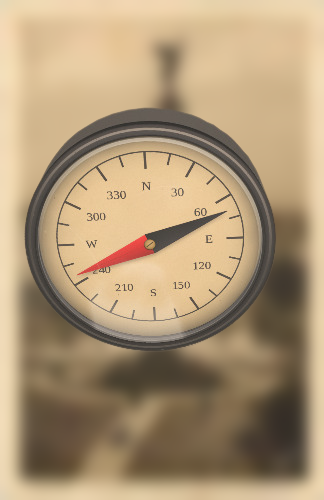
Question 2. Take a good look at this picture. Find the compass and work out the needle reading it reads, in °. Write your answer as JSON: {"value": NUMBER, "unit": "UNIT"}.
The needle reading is {"value": 247.5, "unit": "°"}
